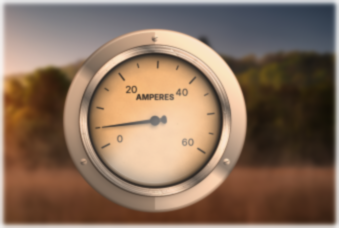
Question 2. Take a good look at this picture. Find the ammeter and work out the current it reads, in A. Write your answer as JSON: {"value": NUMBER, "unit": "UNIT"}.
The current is {"value": 5, "unit": "A"}
